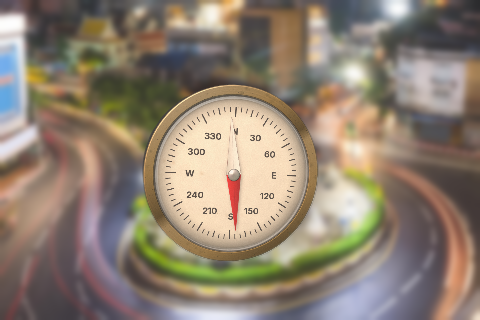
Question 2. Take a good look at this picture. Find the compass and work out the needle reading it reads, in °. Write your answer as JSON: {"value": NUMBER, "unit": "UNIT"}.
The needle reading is {"value": 175, "unit": "°"}
